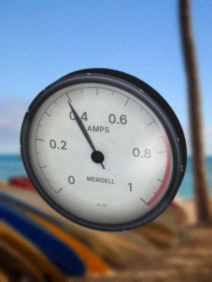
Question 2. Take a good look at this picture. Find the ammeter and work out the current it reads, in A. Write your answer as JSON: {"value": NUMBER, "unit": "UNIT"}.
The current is {"value": 0.4, "unit": "A"}
